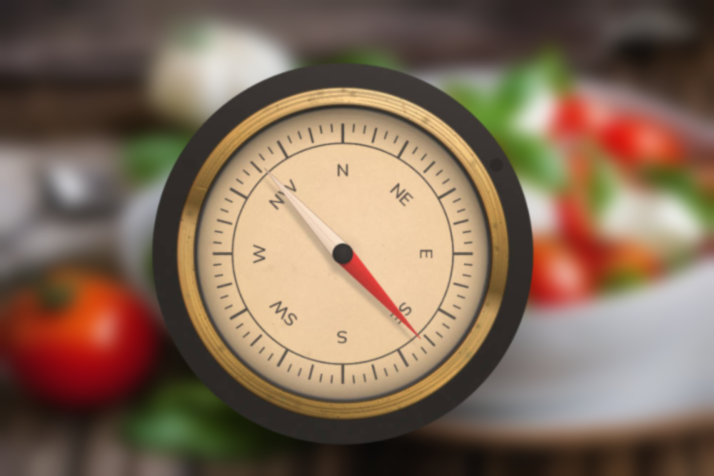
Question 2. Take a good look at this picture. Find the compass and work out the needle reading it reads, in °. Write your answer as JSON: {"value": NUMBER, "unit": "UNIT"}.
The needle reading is {"value": 137.5, "unit": "°"}
